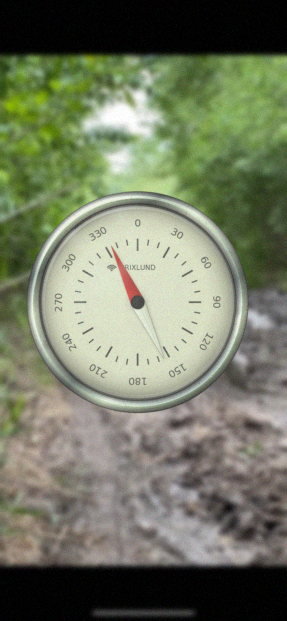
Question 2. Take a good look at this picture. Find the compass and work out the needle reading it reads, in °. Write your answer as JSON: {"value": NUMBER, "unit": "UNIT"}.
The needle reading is {"value": 335, "unit": "°"}
